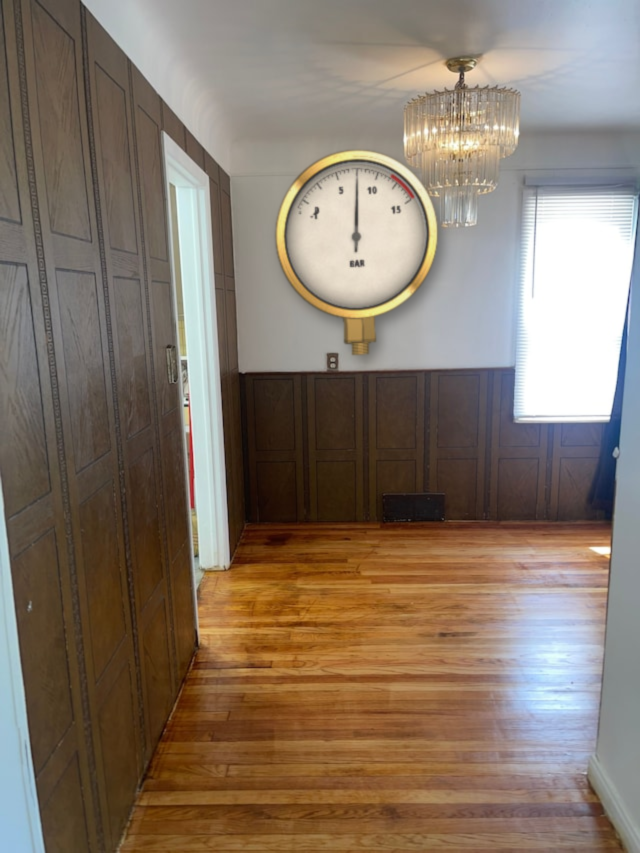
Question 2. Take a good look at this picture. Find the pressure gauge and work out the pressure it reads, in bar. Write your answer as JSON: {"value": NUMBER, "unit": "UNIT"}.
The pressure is {"value": 7.5, "unit": "bar"}
